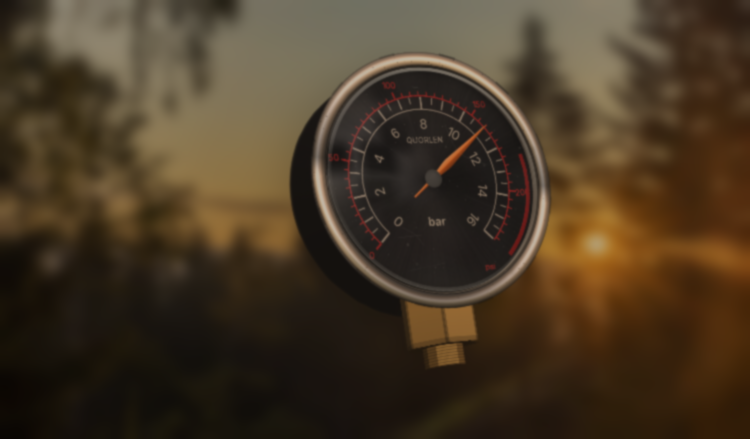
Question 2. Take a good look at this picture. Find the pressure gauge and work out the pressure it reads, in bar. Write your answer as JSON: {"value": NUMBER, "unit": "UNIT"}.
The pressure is {"value": 11, "unit": "bar"}
